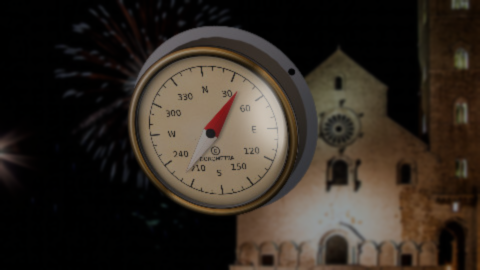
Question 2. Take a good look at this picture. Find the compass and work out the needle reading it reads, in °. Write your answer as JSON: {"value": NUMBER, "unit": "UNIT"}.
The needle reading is {"value": 40, "unit": "°"}
